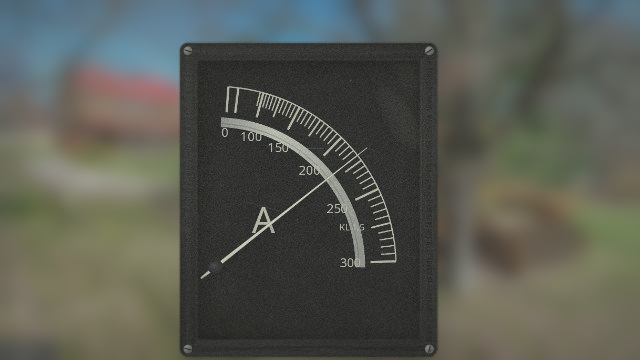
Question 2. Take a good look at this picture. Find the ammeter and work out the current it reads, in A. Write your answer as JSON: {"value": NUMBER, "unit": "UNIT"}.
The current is {"value": 220, "unit": "A"}
